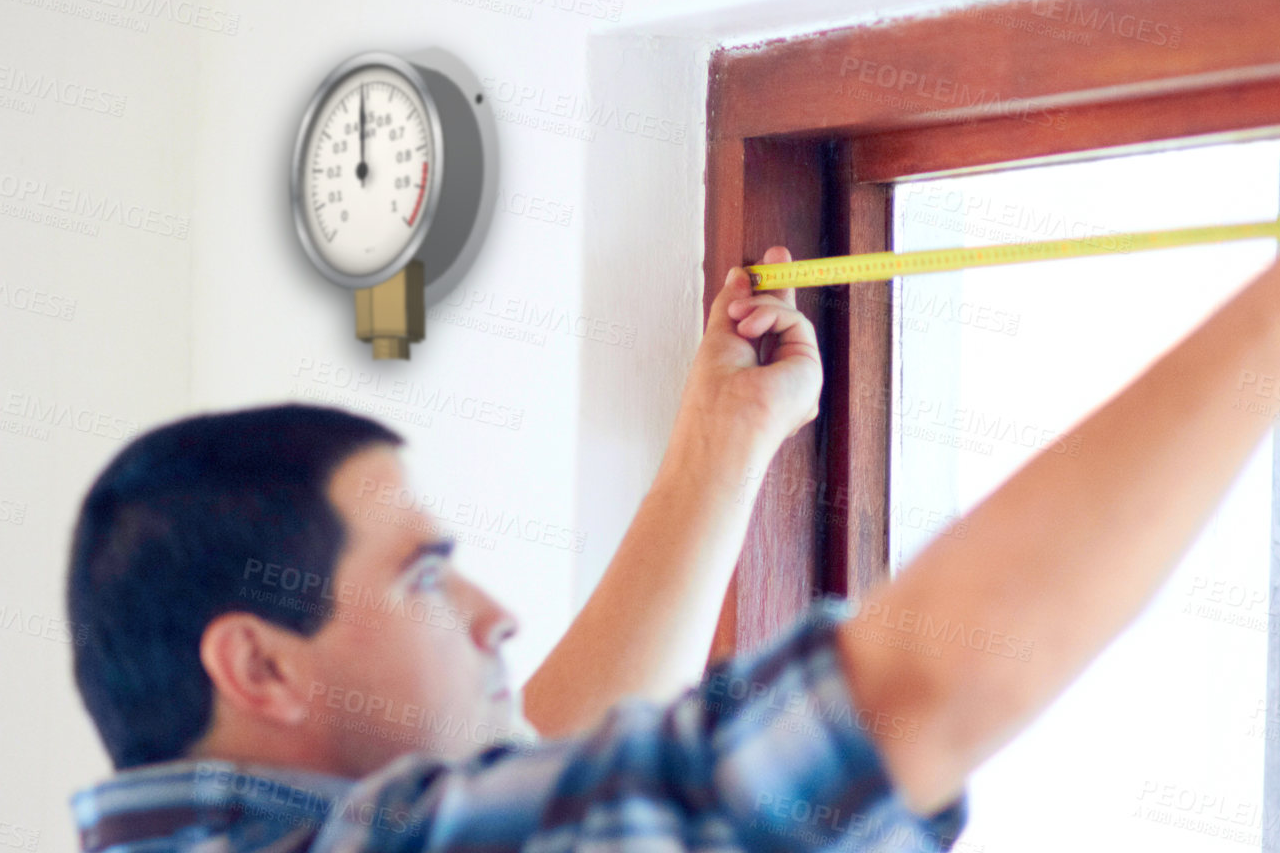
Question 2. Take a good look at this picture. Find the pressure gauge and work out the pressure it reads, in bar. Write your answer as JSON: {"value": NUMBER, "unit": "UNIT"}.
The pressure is {"value": 0.5, "unit": "bar"}
